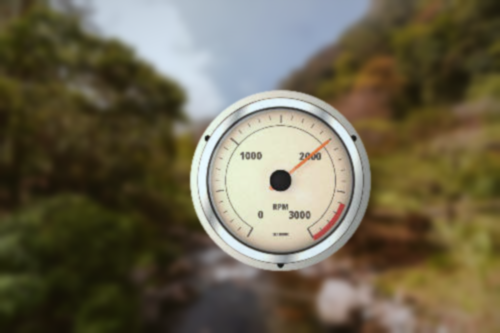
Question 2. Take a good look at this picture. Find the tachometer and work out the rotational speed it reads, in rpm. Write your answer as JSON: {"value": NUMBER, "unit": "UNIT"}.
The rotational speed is {"value": 2000, "unit": "rpm"}
